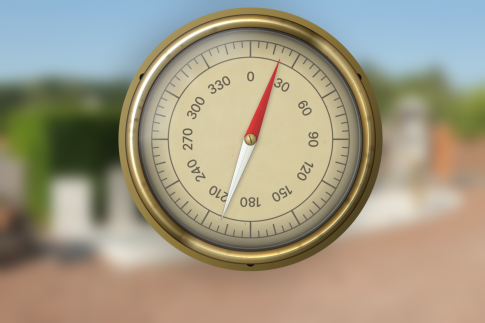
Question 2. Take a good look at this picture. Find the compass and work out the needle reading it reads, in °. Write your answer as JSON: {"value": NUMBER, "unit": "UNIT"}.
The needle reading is {"value": 20, "unit": "°"}
